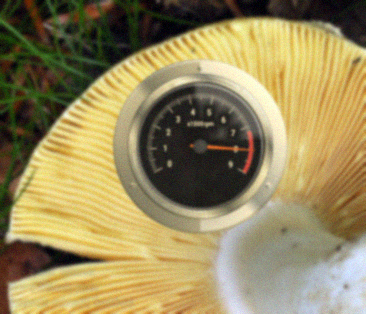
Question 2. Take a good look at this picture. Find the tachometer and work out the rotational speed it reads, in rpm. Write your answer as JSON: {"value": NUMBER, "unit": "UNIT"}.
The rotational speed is {"value": 8000, "unit": "rpm"}
